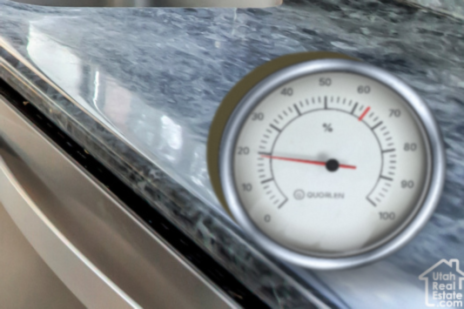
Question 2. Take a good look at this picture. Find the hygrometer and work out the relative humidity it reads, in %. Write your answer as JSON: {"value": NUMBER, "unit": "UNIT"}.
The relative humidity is {"value": 20, "unit": "%"}
